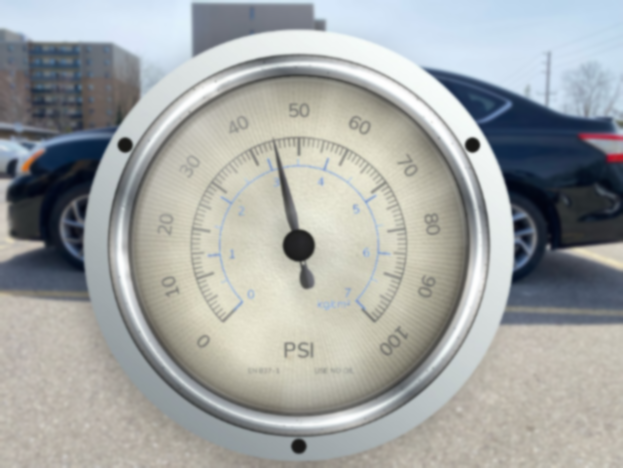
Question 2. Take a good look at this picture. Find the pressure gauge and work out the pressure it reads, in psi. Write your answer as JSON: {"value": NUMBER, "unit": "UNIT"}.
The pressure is {"value": 45, "unit": "psi"}
